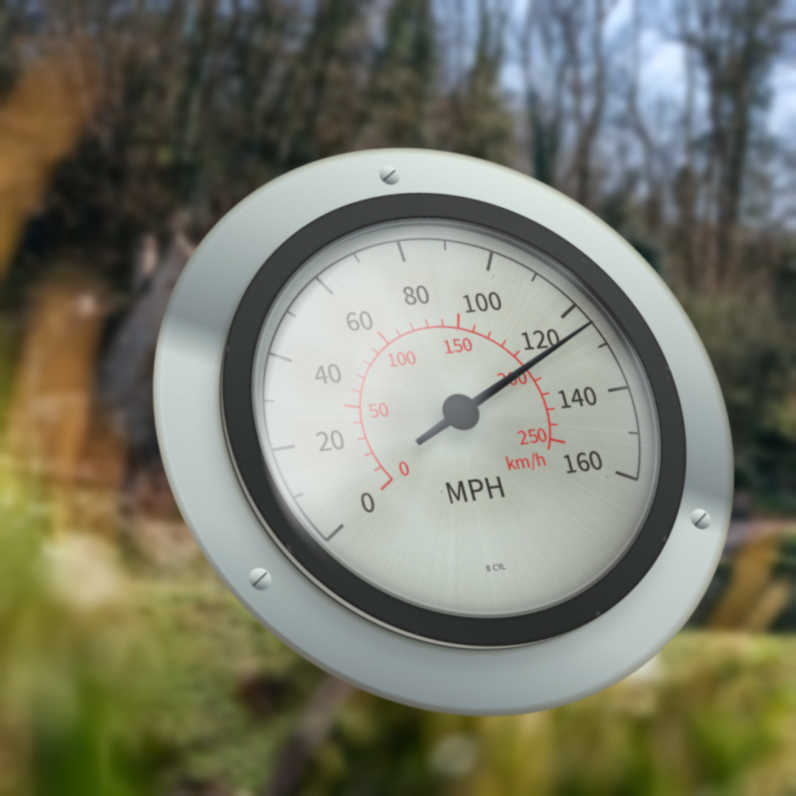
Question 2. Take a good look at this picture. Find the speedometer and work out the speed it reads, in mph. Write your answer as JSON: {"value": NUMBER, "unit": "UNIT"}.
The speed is {"value": 125, "unit": "mph"}
